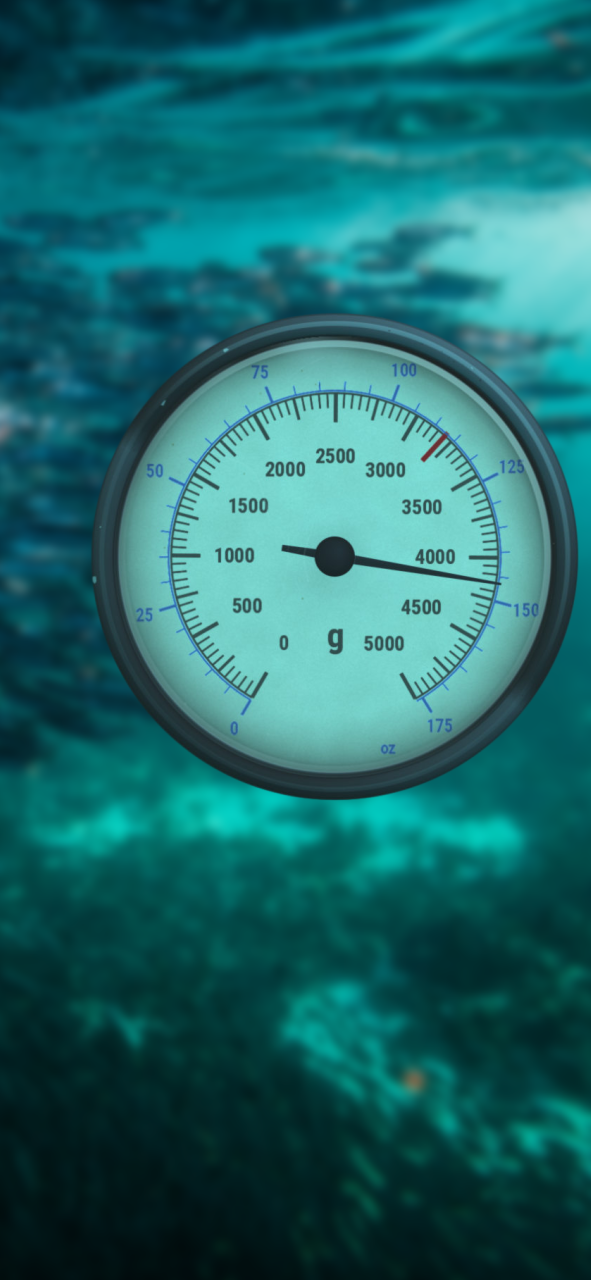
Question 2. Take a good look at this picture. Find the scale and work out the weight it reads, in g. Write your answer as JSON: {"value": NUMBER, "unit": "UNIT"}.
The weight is {"value": 4150, "unit": "g"}
